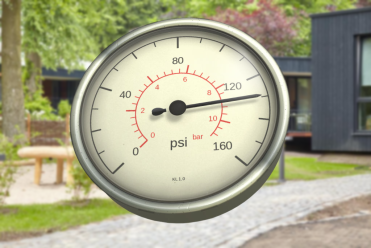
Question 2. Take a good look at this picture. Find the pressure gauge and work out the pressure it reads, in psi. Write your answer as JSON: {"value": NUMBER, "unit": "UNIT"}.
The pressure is {"value": 130, "unit": "psi"}
